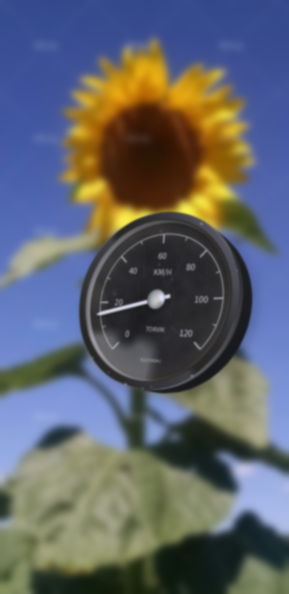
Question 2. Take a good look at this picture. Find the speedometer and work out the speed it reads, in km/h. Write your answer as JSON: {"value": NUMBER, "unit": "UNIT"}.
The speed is {"value": 15, "unit": "km/h"}
